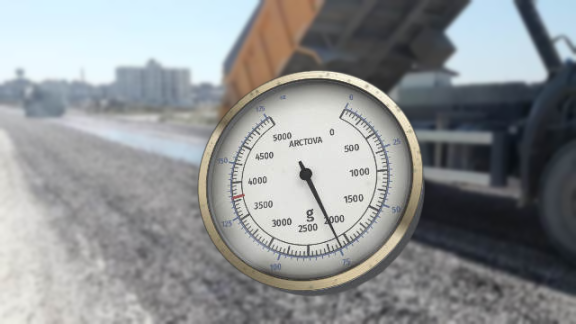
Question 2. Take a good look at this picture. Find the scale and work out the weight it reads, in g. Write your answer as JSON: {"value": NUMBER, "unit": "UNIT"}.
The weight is {"value": 2100, "unit": "g"}
